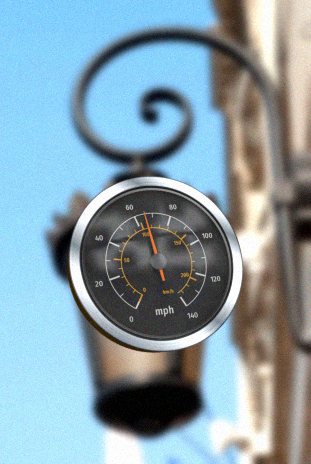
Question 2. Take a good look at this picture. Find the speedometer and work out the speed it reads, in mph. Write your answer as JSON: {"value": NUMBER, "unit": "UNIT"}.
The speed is {"value": 65, "unit": "mph"}
